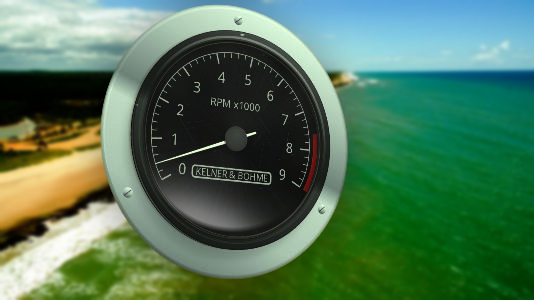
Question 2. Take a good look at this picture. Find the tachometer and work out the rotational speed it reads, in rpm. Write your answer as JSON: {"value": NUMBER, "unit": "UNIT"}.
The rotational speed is {"value": 400, "unit": "rpm"}
